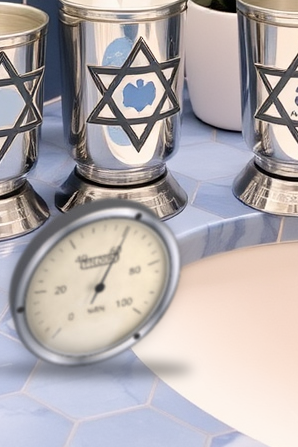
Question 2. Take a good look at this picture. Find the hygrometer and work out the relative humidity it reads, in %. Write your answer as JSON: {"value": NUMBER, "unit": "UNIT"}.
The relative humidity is {"value": 60, "unit": "%"}
